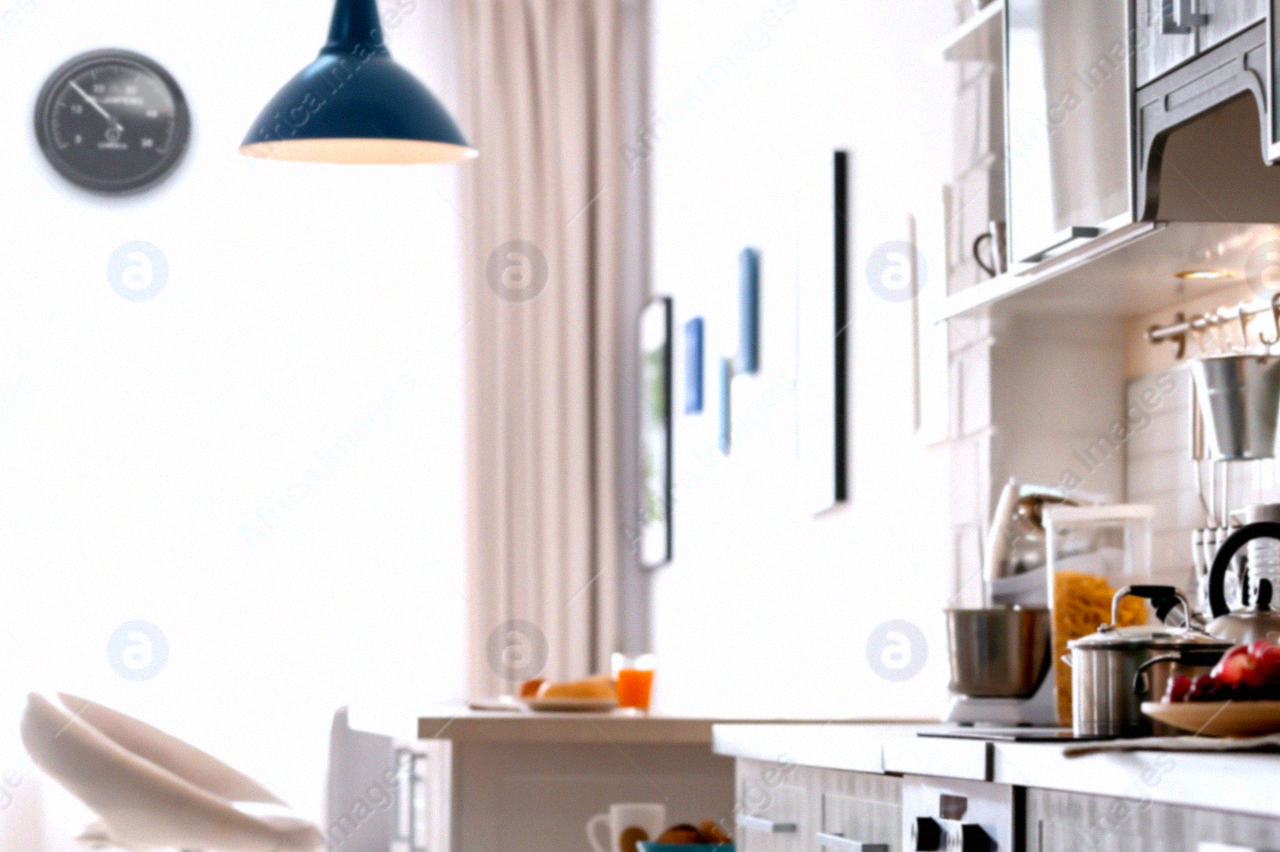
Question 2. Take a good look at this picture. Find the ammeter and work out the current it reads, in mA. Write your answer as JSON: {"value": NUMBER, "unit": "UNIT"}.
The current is {"value": 15, "unit": "mA"}
